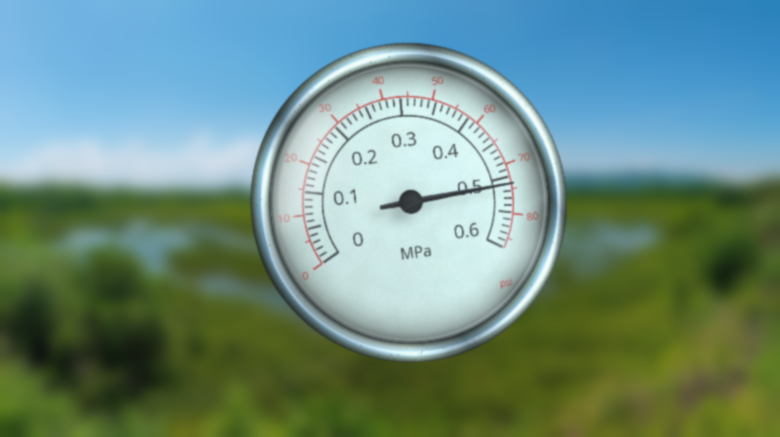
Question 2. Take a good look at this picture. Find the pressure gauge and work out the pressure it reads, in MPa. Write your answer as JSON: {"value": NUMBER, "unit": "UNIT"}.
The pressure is {"value": 0.51, "unit": "MPa"}
